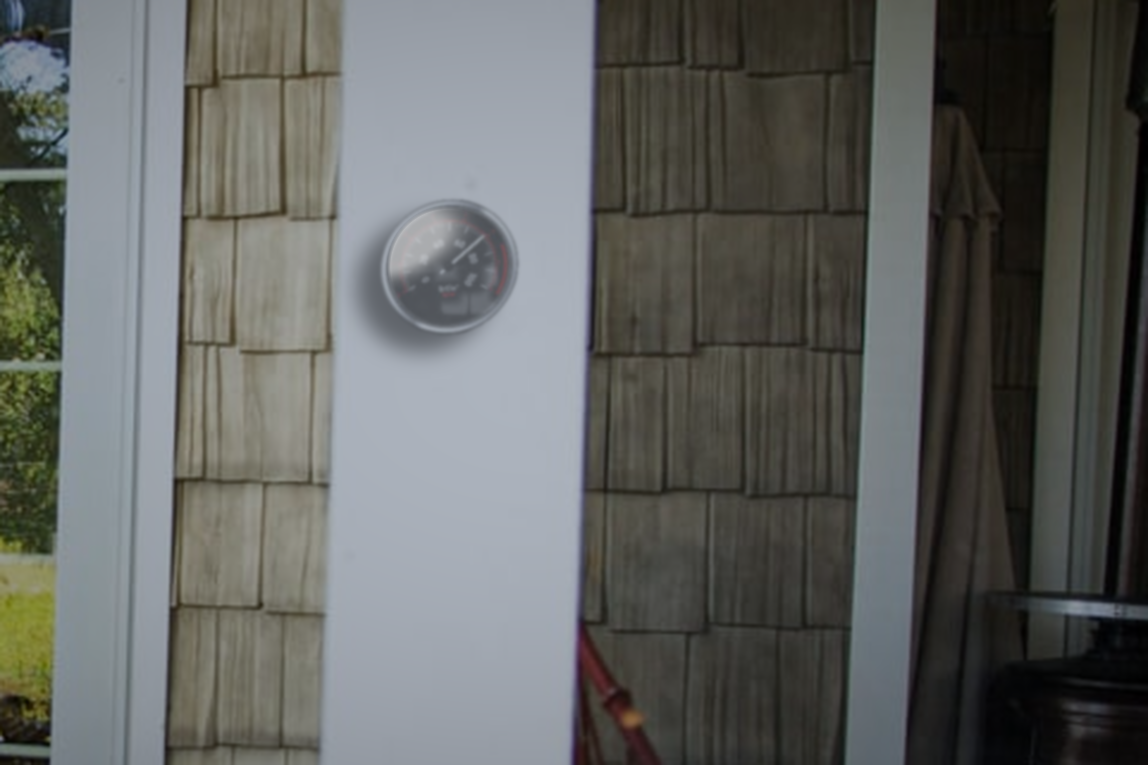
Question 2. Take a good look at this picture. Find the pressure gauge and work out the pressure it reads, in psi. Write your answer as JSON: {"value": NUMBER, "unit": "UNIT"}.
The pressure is {"value": 70, "unit": "psi"}
